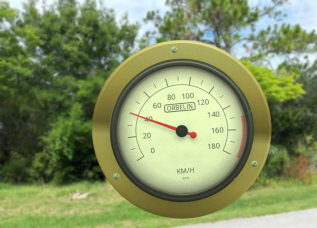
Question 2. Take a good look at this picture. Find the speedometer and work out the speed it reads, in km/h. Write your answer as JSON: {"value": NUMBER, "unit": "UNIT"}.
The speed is {"value": 40, "unit": "km/h"}
